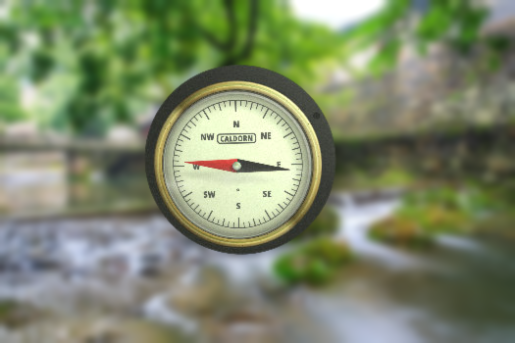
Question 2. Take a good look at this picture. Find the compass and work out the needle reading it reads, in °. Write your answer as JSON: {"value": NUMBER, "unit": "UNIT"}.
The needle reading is {"value": 275, "unit": "°"}
